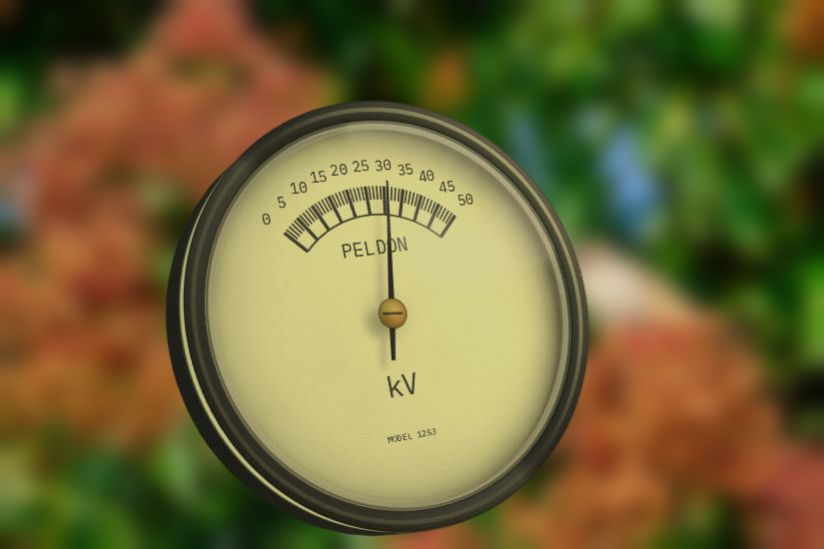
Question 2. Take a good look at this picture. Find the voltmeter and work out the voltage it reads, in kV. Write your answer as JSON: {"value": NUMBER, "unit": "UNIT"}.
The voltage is {"value": 30, "unit": "kV"}
